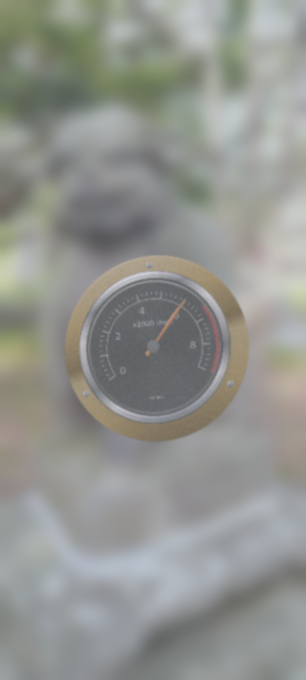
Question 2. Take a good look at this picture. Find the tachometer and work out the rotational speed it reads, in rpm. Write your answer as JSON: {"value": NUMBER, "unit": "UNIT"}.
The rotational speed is {"value": 6000, "unit": "rpm"}
